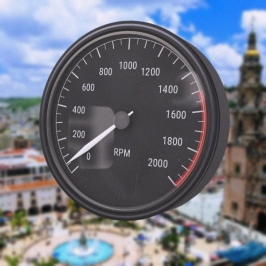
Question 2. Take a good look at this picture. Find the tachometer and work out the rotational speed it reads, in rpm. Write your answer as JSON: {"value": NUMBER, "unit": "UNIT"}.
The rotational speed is {"value": 50, "unit": "rpm"}
